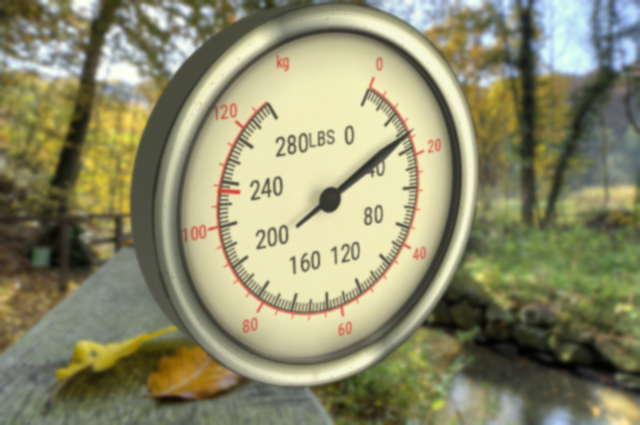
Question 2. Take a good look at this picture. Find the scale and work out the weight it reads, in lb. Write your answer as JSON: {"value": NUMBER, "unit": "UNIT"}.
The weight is {"value": 30, "unit": "lb"}
